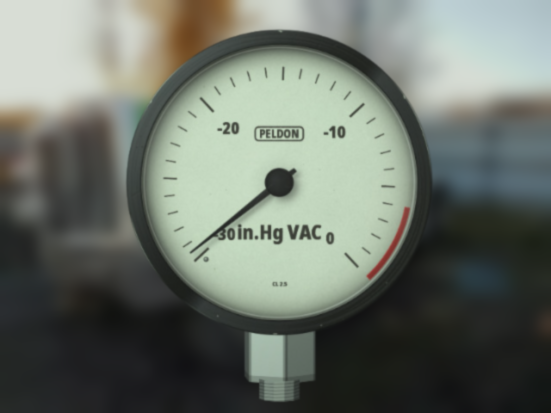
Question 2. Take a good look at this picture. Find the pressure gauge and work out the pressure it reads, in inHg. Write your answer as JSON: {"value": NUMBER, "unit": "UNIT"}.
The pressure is {"value": -29.5, "unit": "inHg"}
